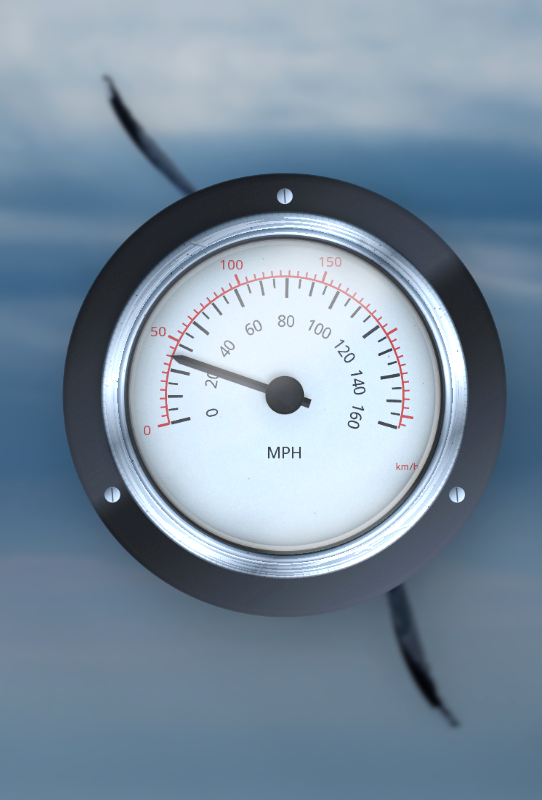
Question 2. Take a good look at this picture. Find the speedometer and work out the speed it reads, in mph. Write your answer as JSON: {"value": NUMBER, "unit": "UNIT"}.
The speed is {"value": 25, "unit": "mph"}
